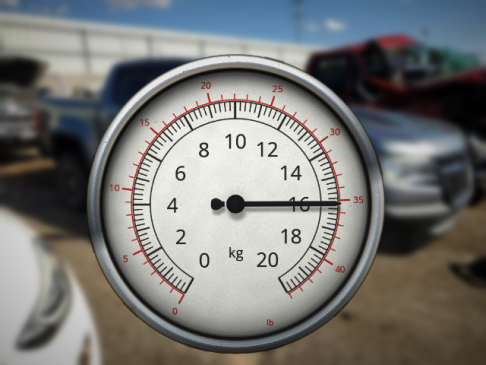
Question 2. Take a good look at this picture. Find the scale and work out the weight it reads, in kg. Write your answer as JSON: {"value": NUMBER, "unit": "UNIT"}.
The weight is {"value": 16, "unit": "kg"}
